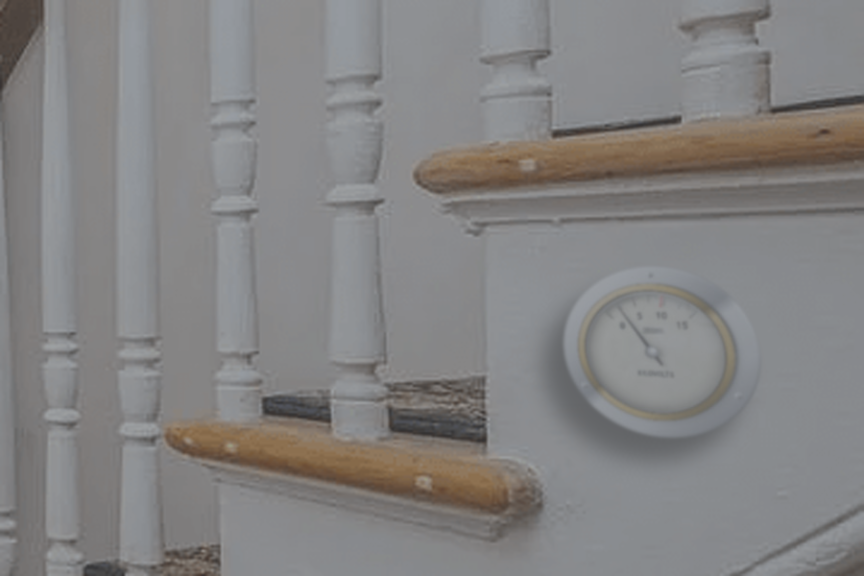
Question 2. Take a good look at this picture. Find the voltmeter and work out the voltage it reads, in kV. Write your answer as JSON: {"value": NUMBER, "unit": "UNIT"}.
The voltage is {"value": 2.5, "unit": "kV"}
